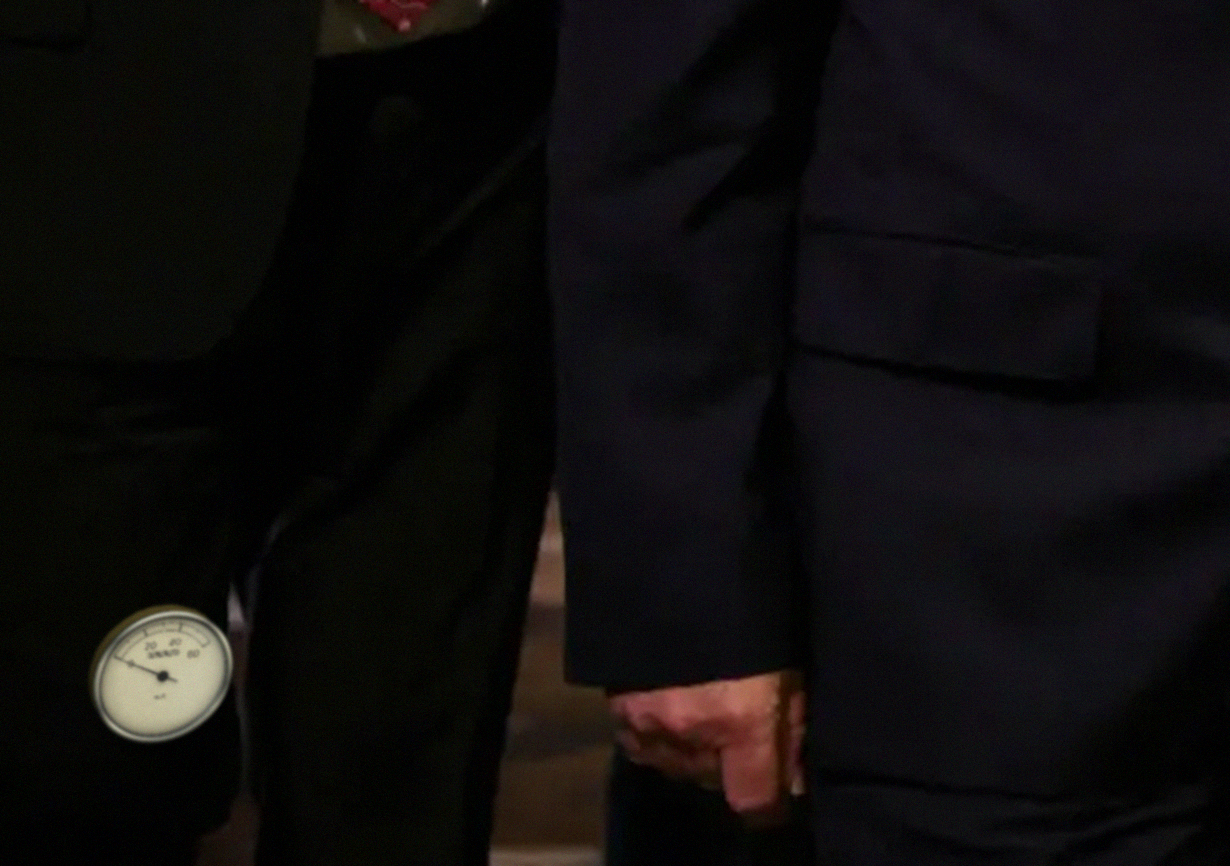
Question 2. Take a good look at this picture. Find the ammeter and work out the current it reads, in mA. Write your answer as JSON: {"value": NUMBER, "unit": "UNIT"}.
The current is {"value": 0, "unit": "mA"}
